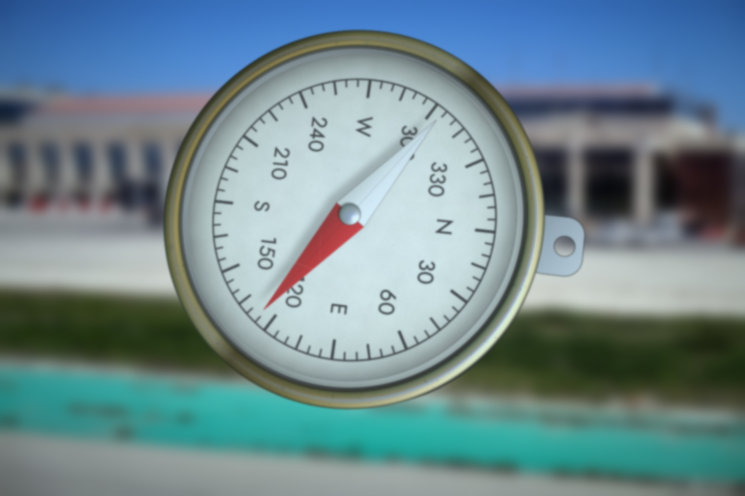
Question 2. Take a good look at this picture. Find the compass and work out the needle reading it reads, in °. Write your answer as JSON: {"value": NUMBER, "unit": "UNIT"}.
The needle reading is {"value": 125, "unit": "°"}
